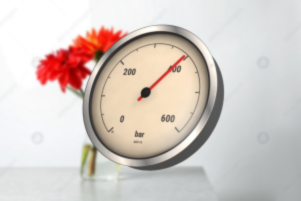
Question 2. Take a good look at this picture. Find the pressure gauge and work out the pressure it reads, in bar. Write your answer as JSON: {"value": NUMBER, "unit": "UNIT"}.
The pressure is {"value": 400, "unit": "bar"}
